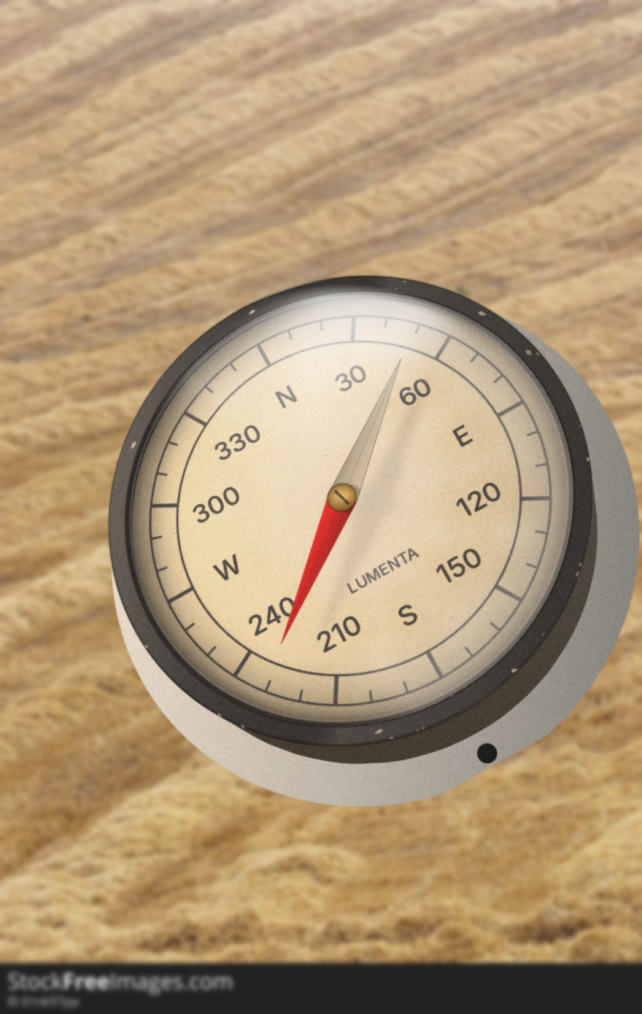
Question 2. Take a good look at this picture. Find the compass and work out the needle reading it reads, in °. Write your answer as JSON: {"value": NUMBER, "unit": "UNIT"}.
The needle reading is {"value": 230, "unit": "°"}
